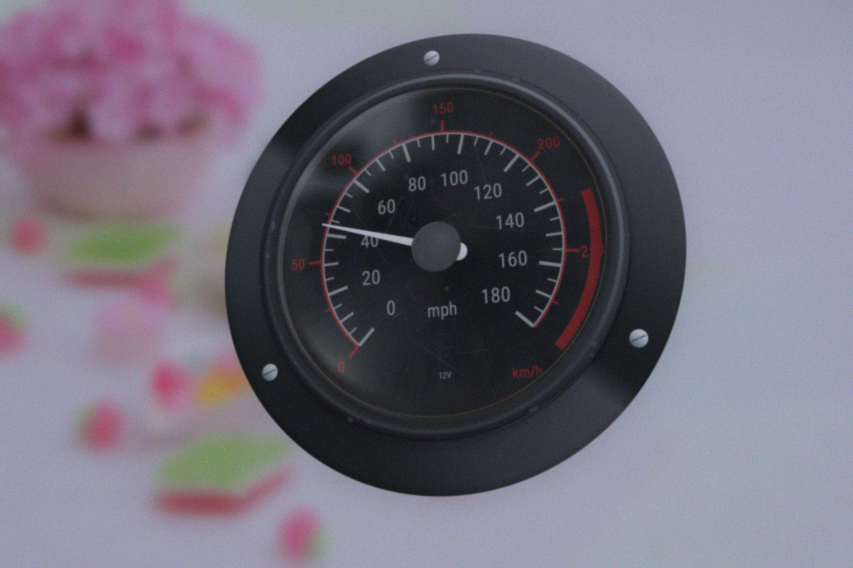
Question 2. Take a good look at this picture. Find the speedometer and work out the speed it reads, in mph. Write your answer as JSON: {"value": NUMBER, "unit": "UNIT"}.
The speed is {"value": 42.5, "unit": "mph"}
